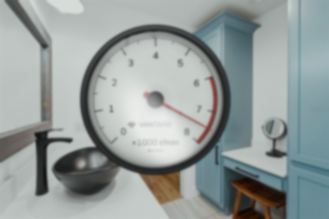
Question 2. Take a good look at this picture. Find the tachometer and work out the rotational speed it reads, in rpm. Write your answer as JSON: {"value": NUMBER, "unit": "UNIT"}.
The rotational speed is {"value": 7500, "unit": "rpm"}
